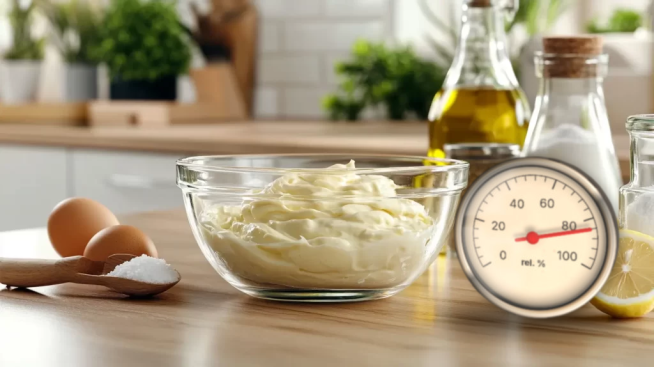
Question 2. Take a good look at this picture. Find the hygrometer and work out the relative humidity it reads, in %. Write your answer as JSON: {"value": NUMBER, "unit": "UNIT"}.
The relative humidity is {"value": 84, "unit": "%"}
